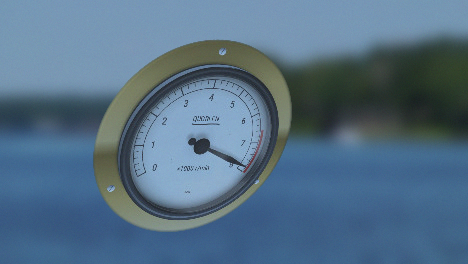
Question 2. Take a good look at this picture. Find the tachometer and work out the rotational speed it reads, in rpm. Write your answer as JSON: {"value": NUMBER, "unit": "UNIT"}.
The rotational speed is {"value": 7800, "unit": "rpm"}
